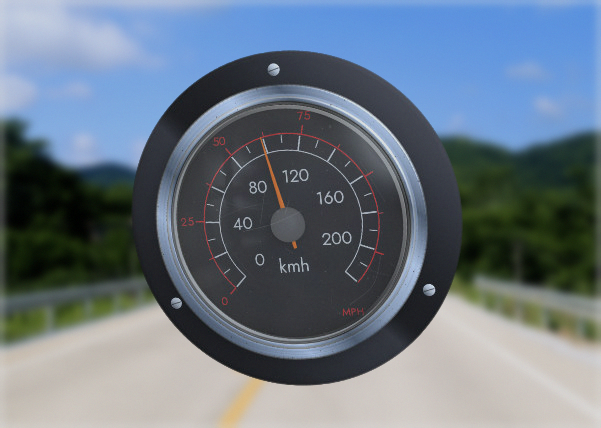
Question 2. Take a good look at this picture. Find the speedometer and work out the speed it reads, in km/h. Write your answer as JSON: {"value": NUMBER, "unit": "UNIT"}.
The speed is {"value": 100, "unit": "km/h"}
